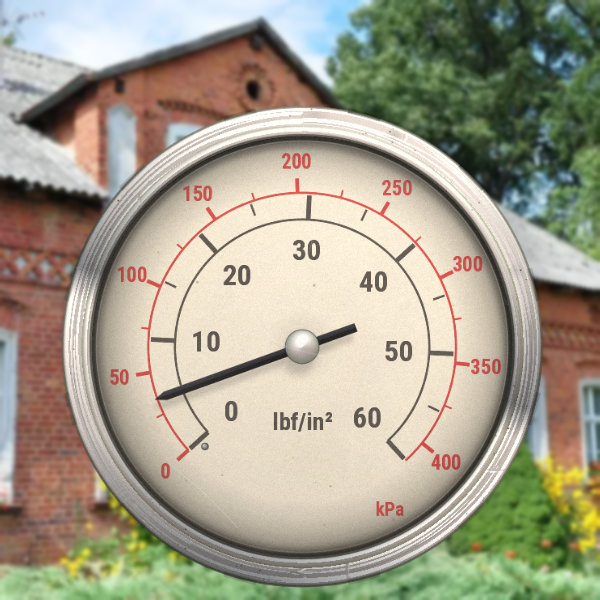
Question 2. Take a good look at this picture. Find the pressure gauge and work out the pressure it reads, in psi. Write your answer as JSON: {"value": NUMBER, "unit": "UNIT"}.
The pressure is {"value": 5, "unit": "psi"}
